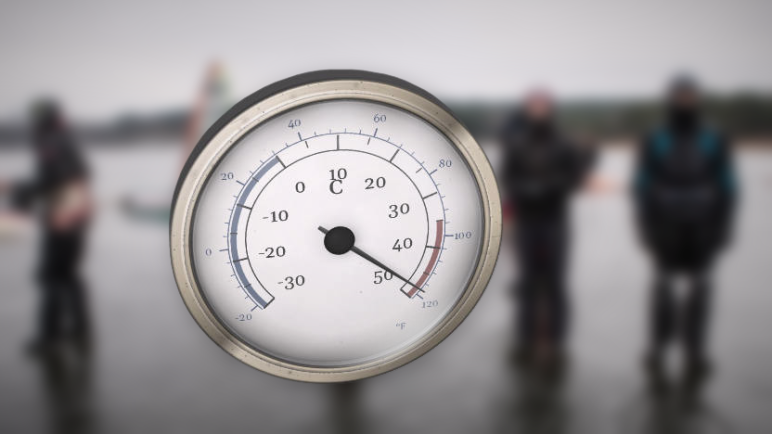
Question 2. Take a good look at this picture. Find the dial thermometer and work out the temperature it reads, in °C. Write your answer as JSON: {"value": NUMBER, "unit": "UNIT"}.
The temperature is {"value": 47.5, "unit": "°C"}
